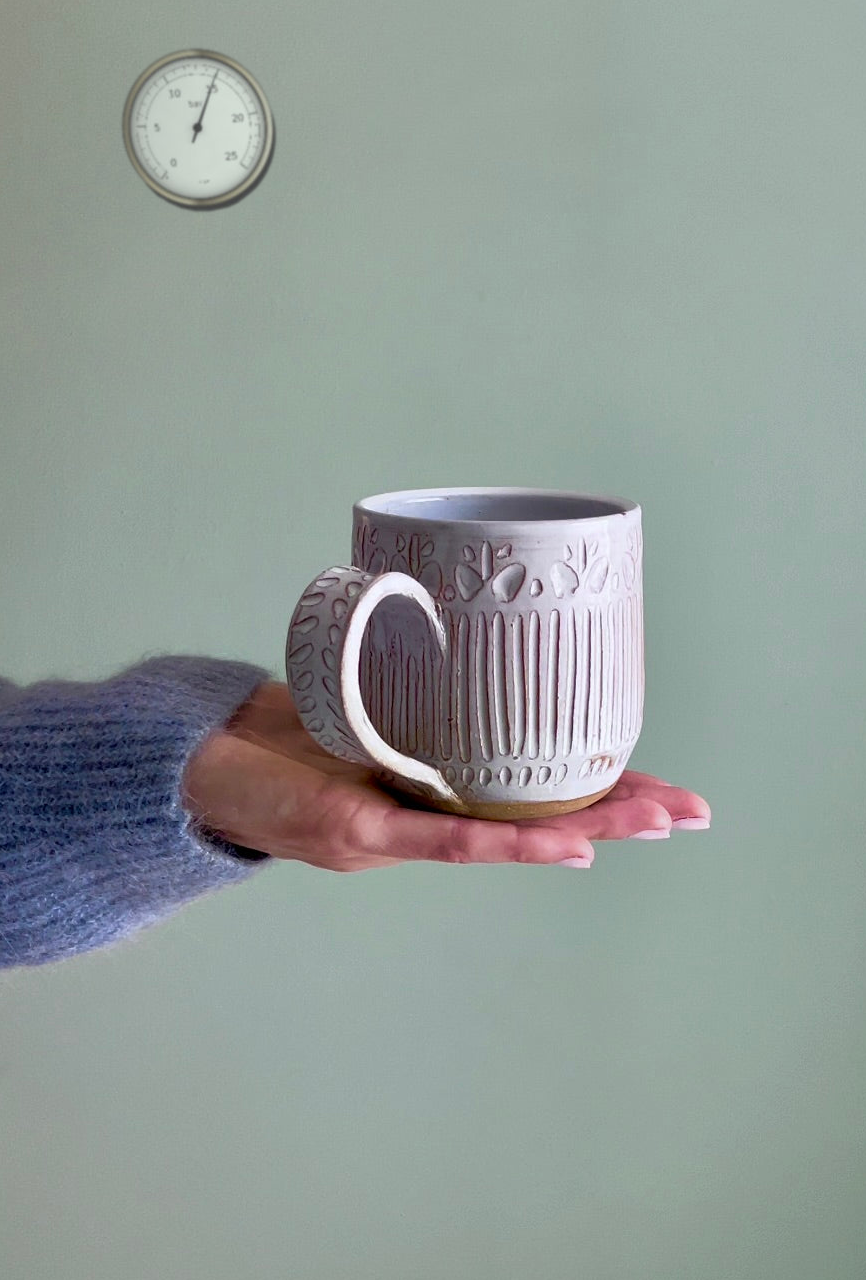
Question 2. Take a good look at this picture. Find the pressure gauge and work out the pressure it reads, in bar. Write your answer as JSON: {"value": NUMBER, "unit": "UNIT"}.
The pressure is {"value": 15, "unit": "bar"}
